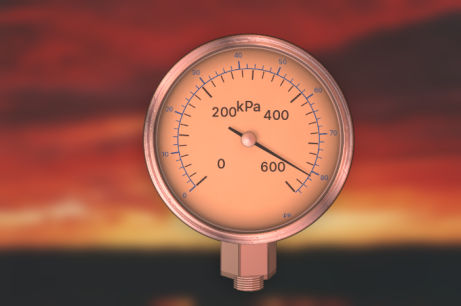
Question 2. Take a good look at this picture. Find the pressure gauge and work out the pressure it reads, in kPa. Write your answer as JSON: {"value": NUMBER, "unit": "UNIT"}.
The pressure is {"value": 560, "unit": "kPa"}
